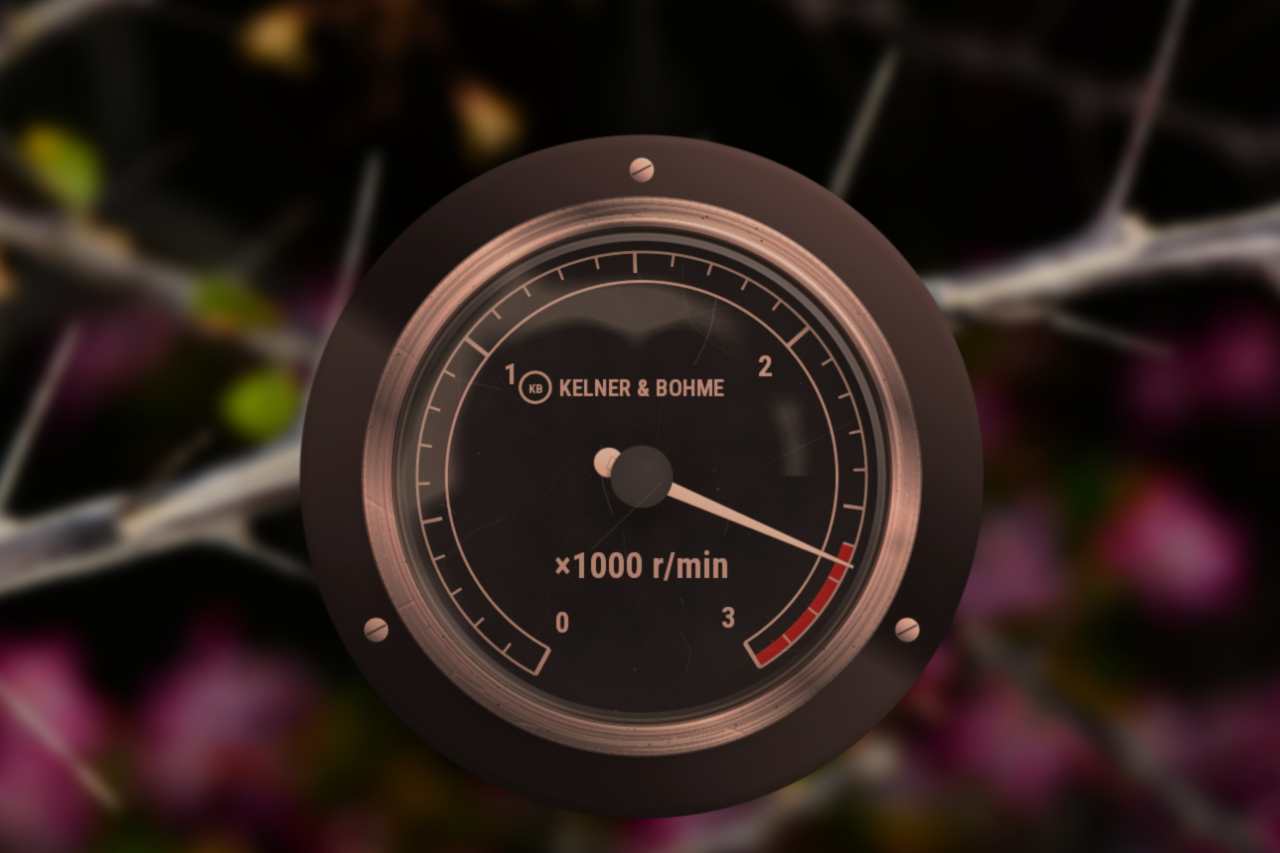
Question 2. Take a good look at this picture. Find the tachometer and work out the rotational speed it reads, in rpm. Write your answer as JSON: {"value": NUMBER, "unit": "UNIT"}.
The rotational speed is {"value": 2650, "unit": "rpm"}
